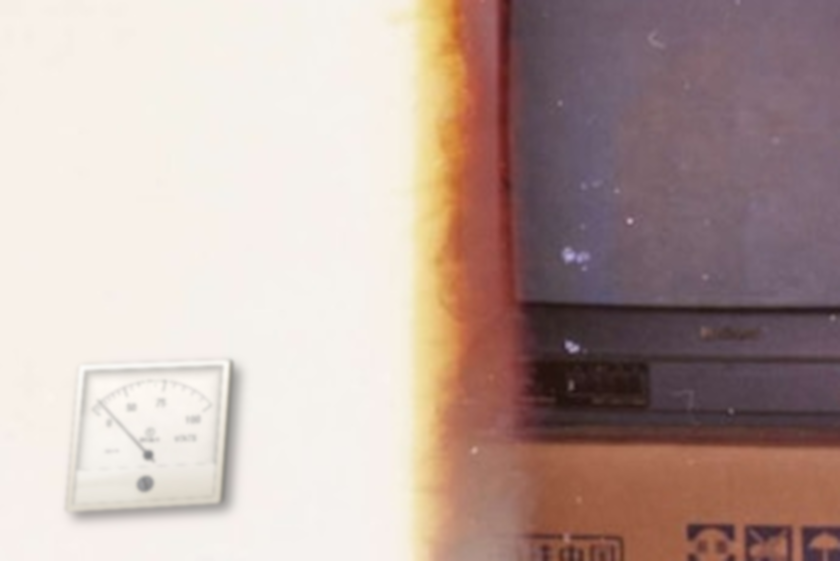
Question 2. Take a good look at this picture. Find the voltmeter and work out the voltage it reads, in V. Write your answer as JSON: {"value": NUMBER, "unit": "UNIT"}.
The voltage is {"value": 25, "unit": "V"}
